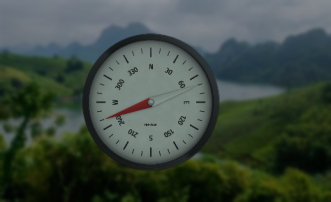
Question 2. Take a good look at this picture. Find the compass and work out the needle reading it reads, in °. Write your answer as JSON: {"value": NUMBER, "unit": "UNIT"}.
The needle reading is {"value": 250, "unit": "°"}
